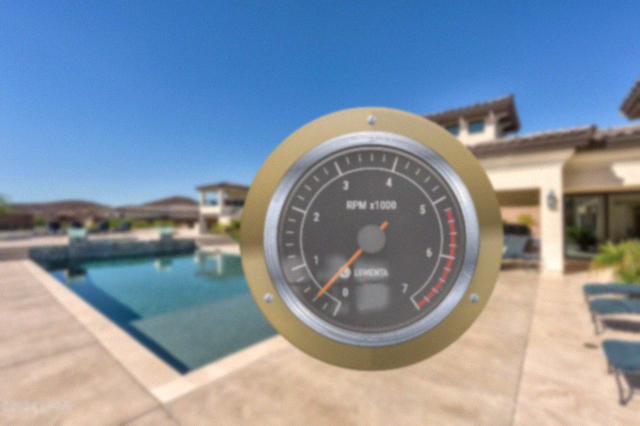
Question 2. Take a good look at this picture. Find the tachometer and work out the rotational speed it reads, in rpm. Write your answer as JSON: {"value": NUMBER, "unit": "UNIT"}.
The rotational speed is {"value": 400, "unit": "rpm"}
